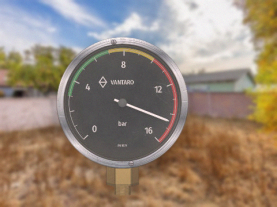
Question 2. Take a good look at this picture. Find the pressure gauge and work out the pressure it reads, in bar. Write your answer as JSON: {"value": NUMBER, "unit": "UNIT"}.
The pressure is {"value": 14.5, "unit": "bar"}
